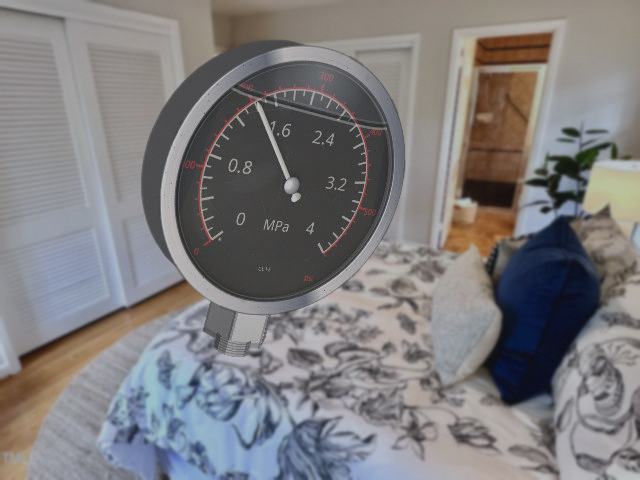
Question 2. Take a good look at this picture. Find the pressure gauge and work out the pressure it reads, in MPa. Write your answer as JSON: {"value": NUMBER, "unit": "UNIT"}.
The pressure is {"value": 1.4, "unit": "MPa"}
